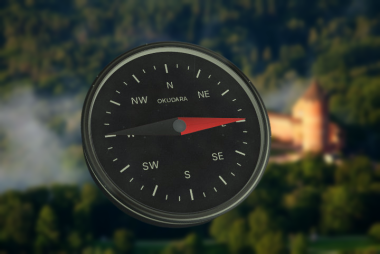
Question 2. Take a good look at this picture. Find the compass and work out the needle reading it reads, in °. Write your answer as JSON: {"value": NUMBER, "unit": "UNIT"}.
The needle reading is {"value": 90, "unit": "°"}
